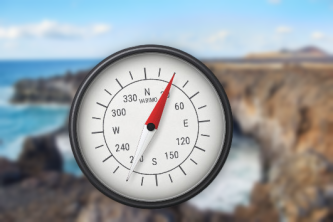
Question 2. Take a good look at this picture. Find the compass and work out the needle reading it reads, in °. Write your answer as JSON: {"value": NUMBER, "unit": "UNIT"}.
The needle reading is {"value": 30, "unit": "°"}
